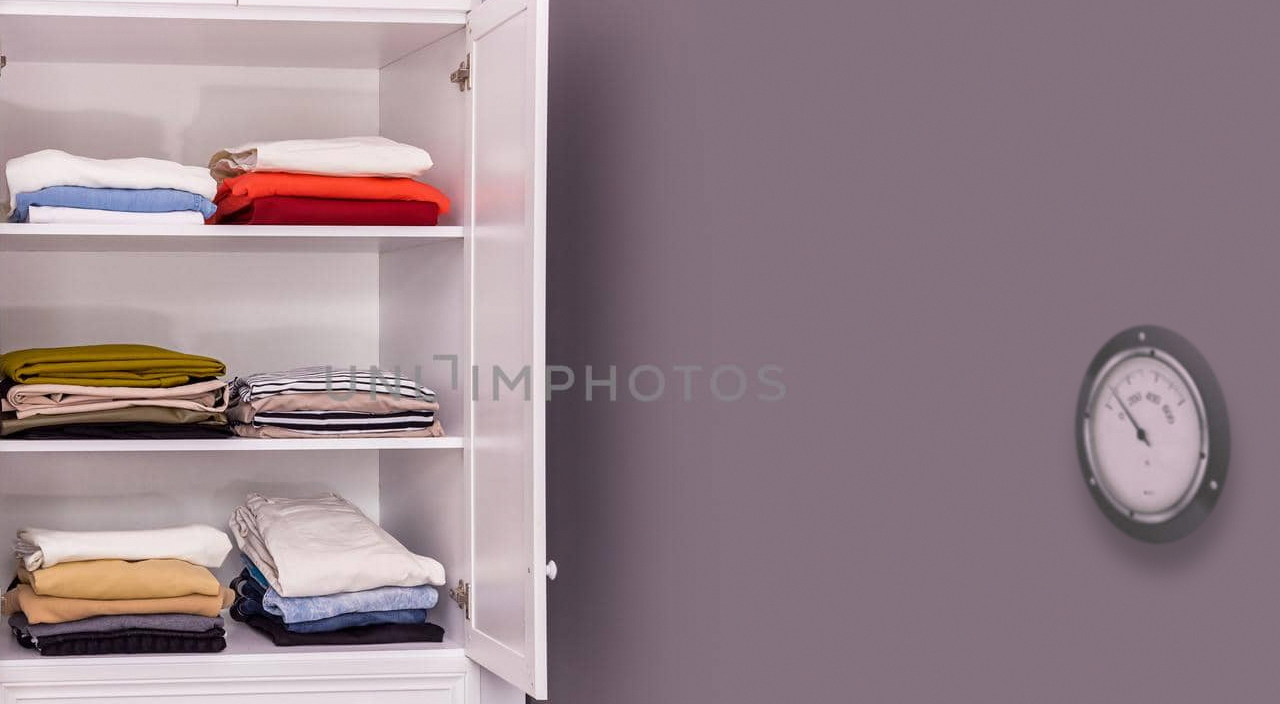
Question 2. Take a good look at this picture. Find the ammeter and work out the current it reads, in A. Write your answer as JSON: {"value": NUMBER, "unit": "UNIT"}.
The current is {"value": 100, "unit": "A"}
